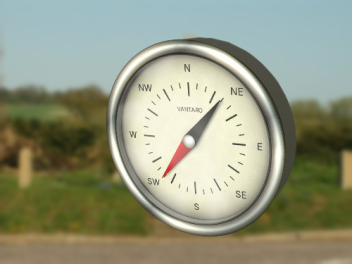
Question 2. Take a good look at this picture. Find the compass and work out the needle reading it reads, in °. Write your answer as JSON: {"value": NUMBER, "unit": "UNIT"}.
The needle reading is {"value": 220, "unit": "°"}
